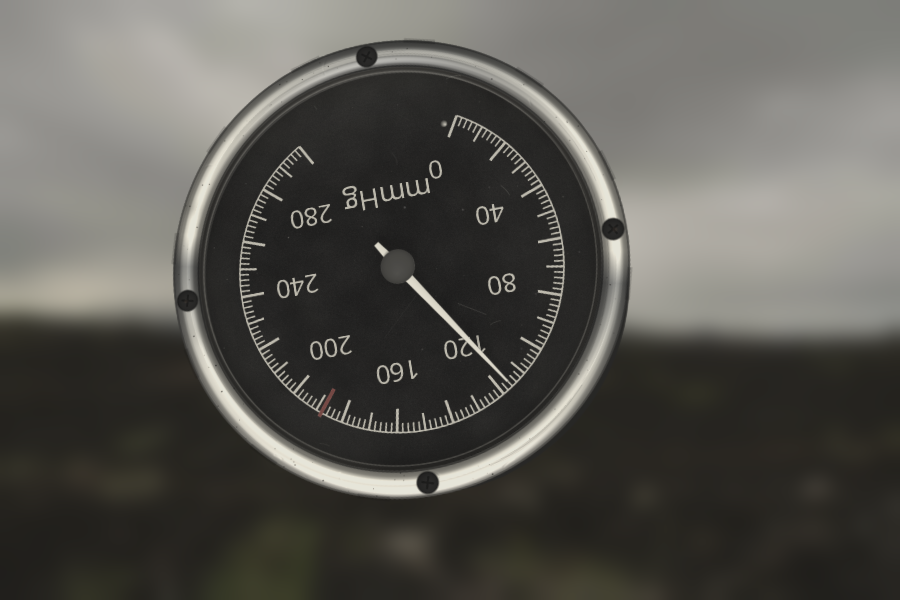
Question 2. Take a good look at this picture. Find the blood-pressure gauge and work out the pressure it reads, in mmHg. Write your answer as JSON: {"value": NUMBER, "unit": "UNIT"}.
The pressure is {"value": 116, "unit": "mmHg"}
